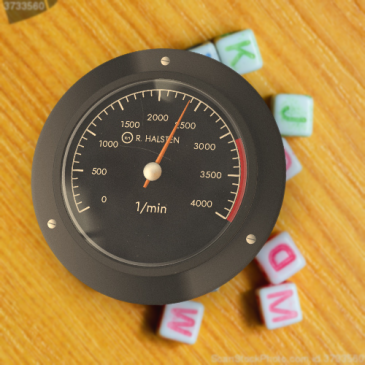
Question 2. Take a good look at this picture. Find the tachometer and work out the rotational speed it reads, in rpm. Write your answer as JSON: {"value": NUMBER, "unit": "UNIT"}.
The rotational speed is {"value": 2400, "unit": "rpm"}
